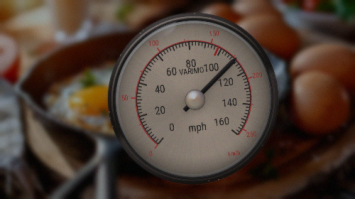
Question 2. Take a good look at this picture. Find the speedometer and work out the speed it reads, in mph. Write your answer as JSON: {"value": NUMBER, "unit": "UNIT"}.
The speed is {"value": 110, "unit": "mph"}
